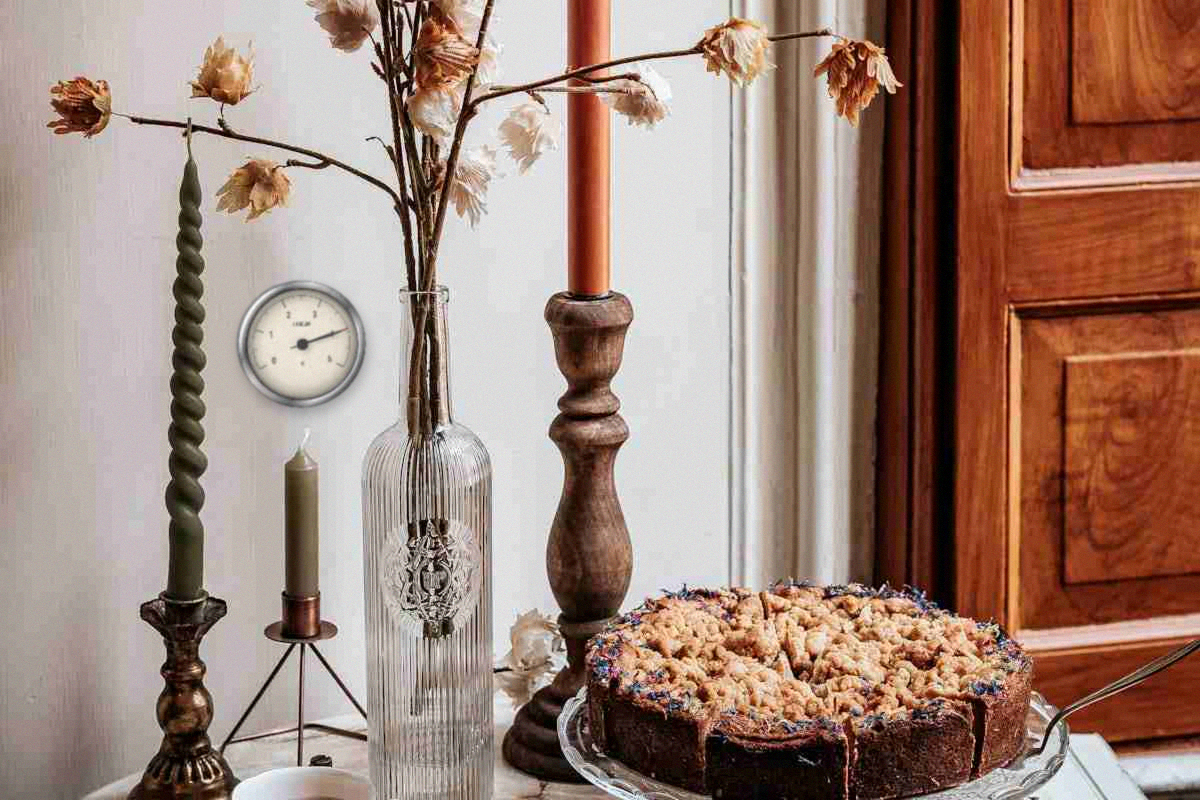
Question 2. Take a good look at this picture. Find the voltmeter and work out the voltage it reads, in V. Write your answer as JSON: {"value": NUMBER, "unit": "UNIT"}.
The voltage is {"value": 4, "unit": "V"}
